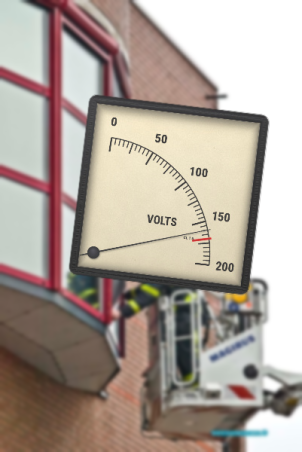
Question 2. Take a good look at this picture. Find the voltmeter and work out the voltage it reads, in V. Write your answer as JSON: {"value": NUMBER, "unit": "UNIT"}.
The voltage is {"value": 160, "unit": "V"}
